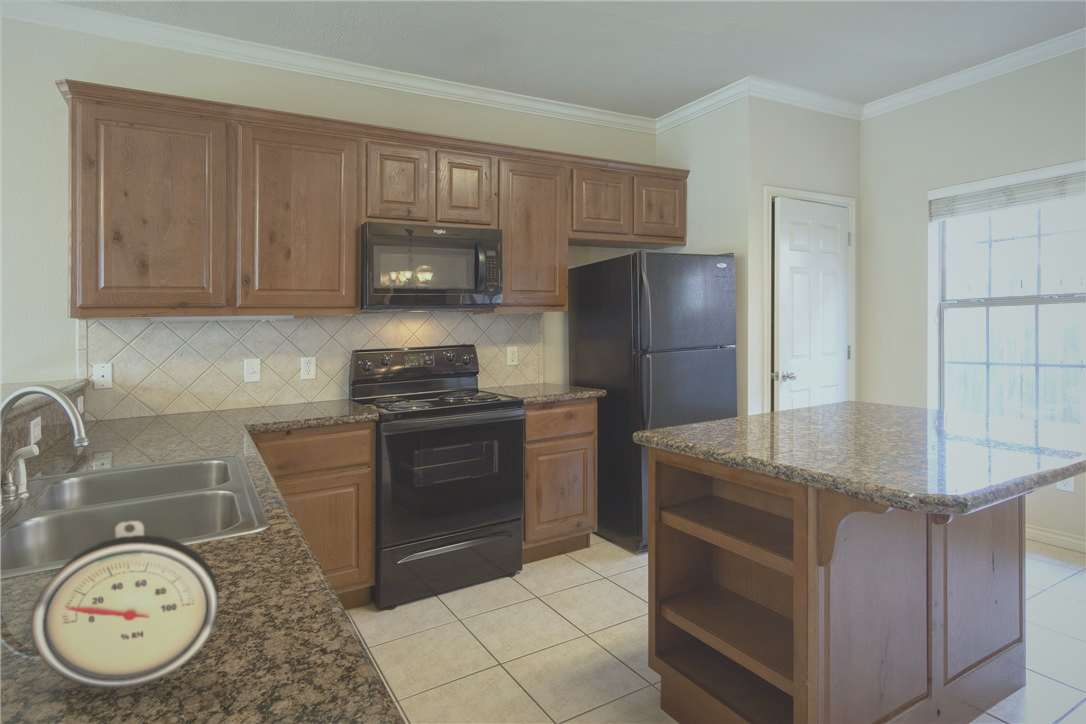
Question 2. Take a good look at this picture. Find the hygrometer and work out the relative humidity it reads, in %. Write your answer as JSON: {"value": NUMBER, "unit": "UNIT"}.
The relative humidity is {"value": 10, "unit": "%"}
